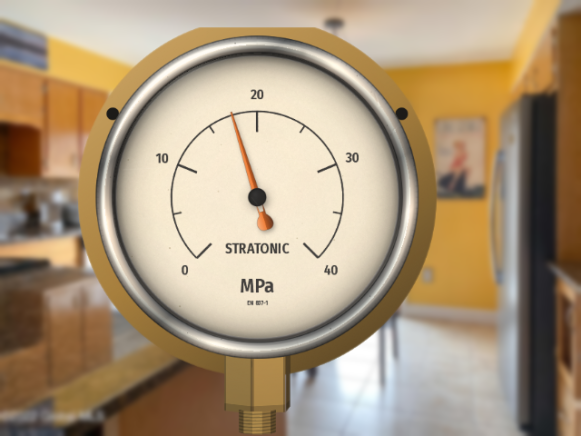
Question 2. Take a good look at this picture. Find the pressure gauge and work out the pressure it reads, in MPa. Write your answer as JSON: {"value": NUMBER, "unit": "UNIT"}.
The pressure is {"value": 17.5, "unit": "MPa"}
